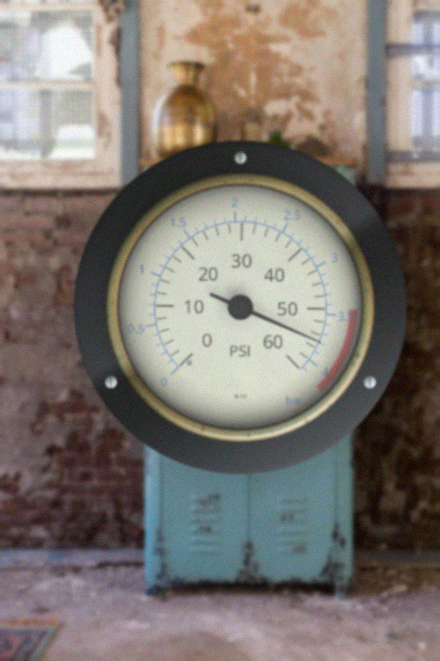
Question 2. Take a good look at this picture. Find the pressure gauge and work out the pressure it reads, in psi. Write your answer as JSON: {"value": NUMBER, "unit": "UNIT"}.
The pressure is {"value": 55, "unit": "psi"}
